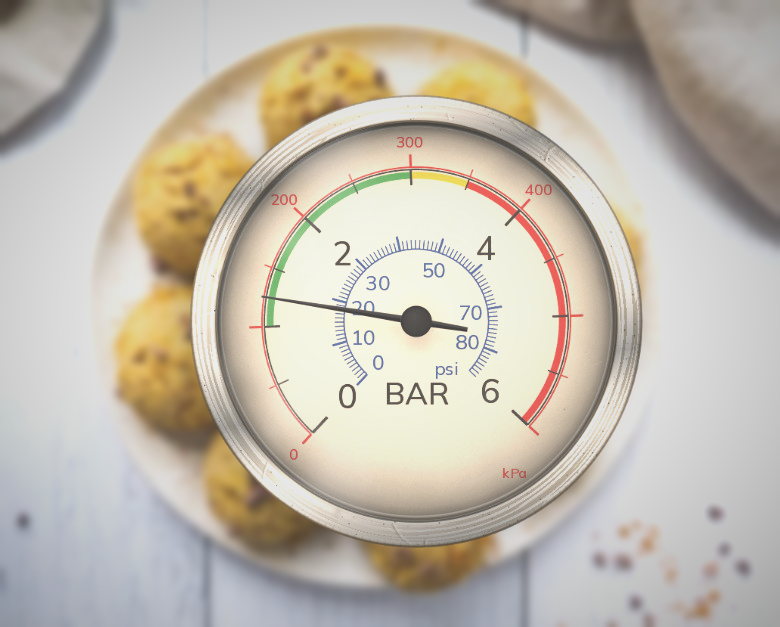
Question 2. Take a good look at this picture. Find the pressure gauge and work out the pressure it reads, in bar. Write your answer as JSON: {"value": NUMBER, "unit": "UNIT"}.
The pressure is {"value": 1.25, "unit": "bar"}
